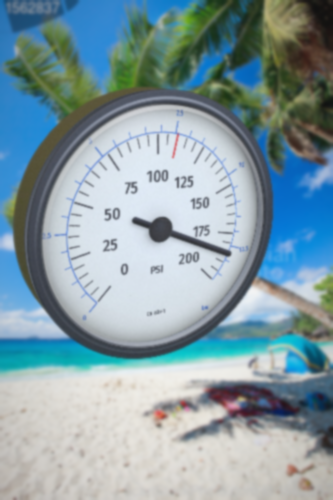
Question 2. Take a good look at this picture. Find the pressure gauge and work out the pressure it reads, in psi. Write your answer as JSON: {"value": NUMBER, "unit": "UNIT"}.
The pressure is {"value": 185, "unit": "psi"}
